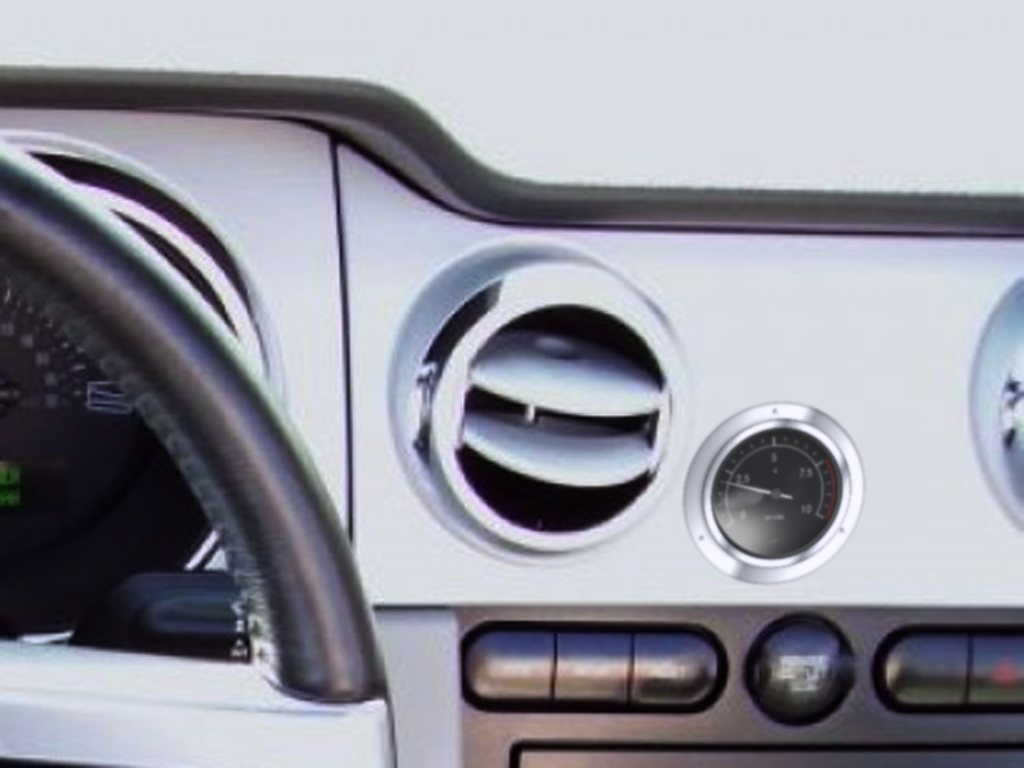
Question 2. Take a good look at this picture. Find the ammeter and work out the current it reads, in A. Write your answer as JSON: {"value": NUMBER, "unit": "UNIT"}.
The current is {"value": 2, "unit": "A"}
